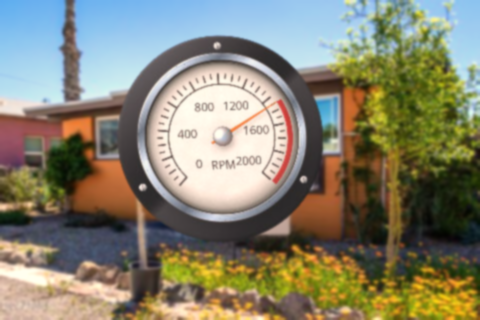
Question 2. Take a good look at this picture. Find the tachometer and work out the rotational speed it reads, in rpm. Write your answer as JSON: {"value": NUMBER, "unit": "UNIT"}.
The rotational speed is {"value": 1450, "unit": "rpm"}
